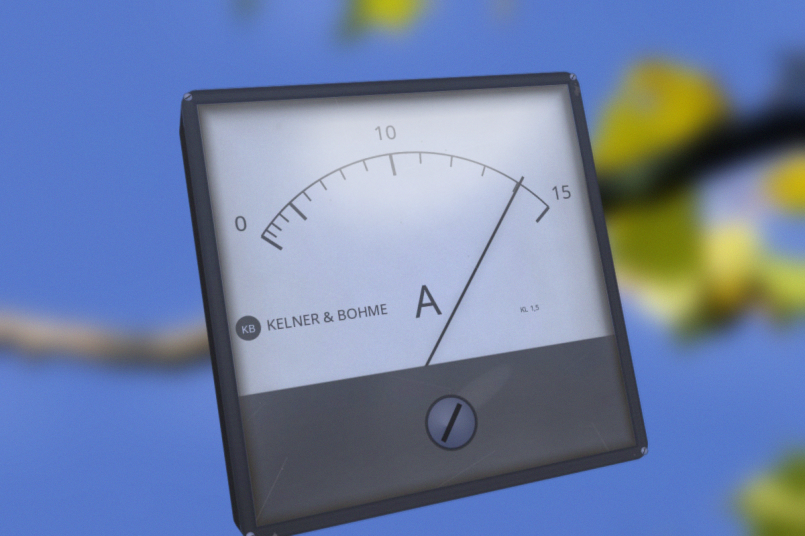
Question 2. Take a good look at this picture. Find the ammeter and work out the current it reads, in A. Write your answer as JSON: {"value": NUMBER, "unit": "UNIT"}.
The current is {"value": 14, "unit": "A"}
